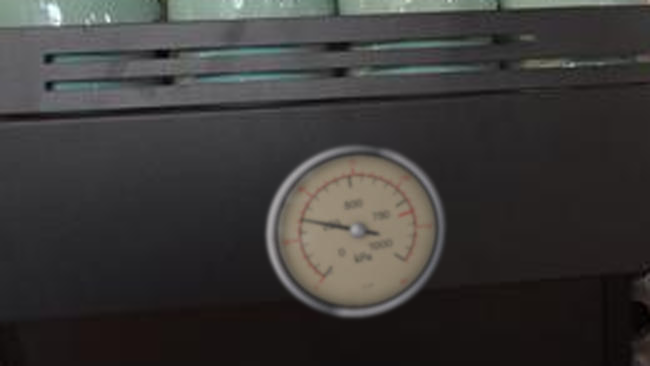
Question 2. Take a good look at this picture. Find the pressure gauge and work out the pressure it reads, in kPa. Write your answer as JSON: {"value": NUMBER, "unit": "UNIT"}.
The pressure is {"value": 250, "unit": "kPa"}
